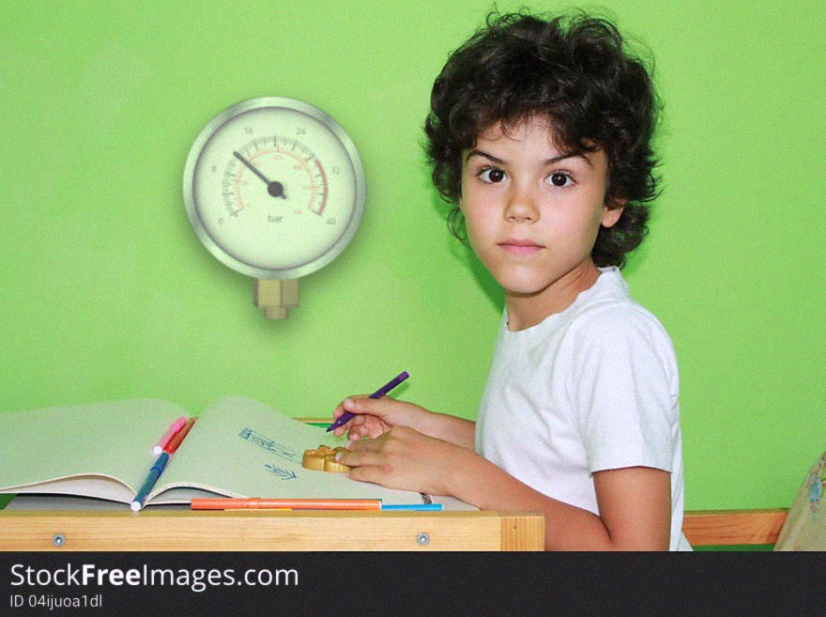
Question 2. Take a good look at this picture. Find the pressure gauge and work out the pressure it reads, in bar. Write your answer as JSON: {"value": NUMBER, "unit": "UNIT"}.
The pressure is {"value": 12, "unit": "bar"}
